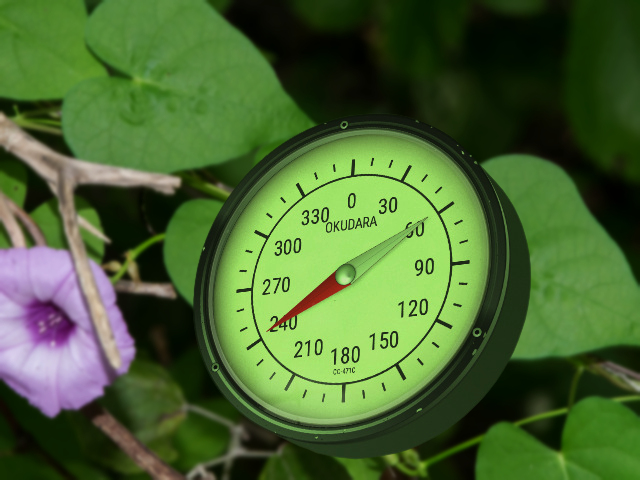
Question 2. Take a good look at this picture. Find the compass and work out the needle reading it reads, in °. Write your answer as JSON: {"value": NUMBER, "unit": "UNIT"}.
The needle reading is {"value": 240, "unit": "°"}
